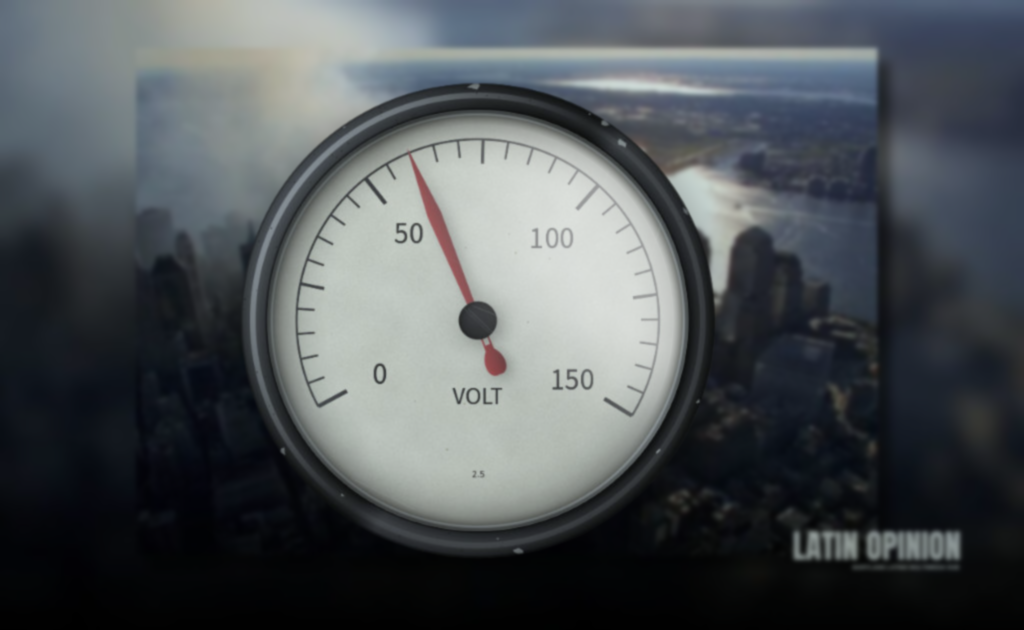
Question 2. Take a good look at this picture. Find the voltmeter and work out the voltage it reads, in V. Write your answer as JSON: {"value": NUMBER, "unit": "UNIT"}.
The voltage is {"value": 60, "unit": "V"}
